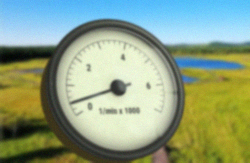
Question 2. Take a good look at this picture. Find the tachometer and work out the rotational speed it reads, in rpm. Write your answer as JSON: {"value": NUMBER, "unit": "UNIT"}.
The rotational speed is {"value": 400, "unit": "rpm"}
